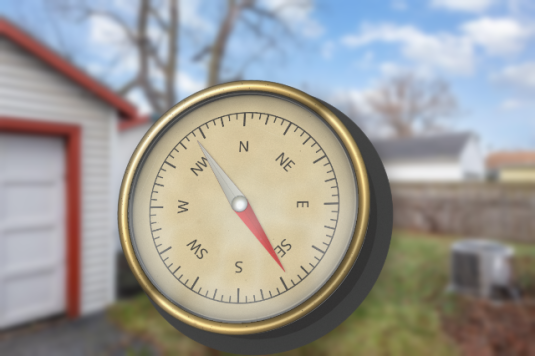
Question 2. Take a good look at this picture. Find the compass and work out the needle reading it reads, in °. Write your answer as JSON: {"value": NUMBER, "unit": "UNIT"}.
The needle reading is {"value": 145, "unit": "°"}
